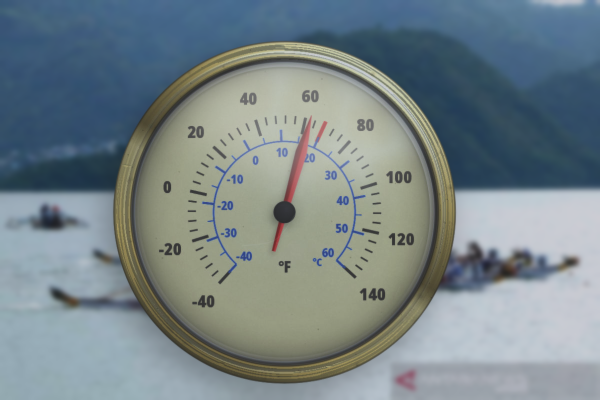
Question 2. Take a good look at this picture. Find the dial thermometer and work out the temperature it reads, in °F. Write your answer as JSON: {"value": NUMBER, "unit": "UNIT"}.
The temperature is {"value": 62, "unit": "°F"}
